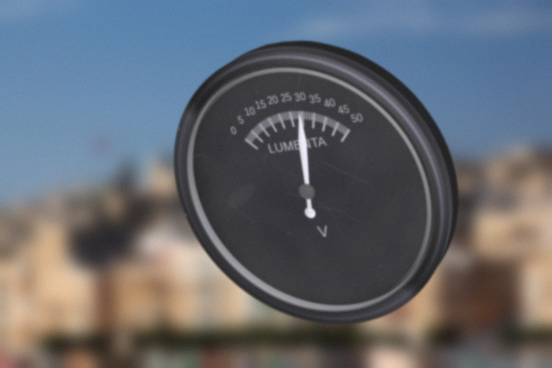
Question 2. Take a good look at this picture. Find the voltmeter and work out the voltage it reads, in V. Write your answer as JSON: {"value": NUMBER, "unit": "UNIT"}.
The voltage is {"value": 30, "unit": "V"}
